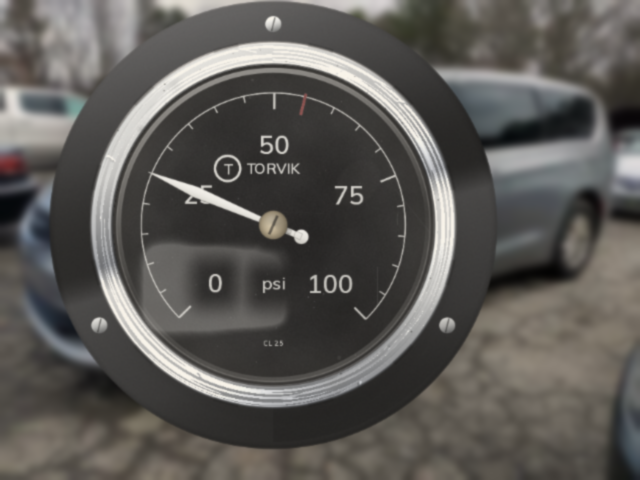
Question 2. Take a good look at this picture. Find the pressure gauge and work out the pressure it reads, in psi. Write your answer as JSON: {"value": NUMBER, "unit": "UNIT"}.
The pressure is {"value": 25, "unit": "psi"}
